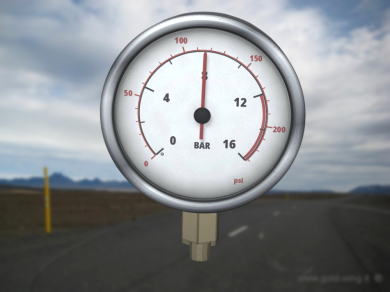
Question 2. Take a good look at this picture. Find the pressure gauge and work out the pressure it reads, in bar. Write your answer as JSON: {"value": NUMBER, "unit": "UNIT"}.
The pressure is {"value": 8, "unit": "bar"}
